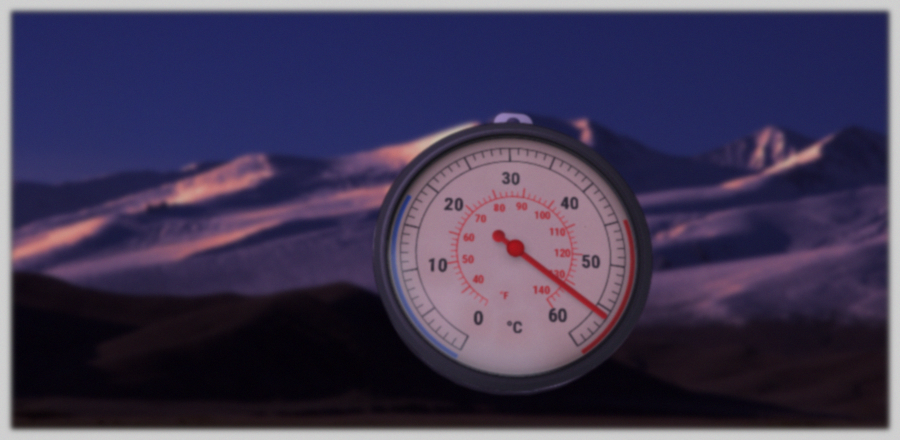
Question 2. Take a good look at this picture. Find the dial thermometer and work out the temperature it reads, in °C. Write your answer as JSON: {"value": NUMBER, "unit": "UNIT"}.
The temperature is {"value": 56, "unit": "°C"}
